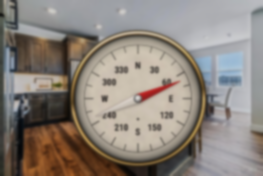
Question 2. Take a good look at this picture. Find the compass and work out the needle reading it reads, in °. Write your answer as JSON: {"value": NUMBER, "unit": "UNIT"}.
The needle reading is {"value": 67.5, "unit": "°"}
